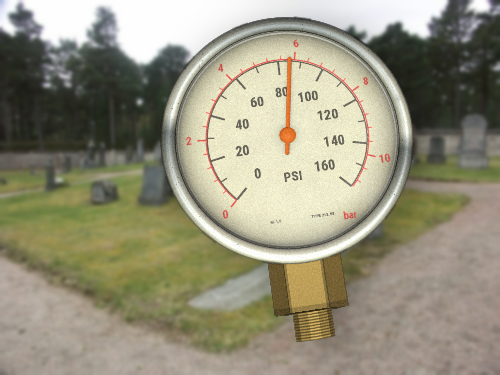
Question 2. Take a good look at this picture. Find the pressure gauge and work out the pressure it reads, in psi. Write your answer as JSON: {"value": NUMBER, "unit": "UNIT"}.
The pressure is {"value": 85, "unit": "psi"}
